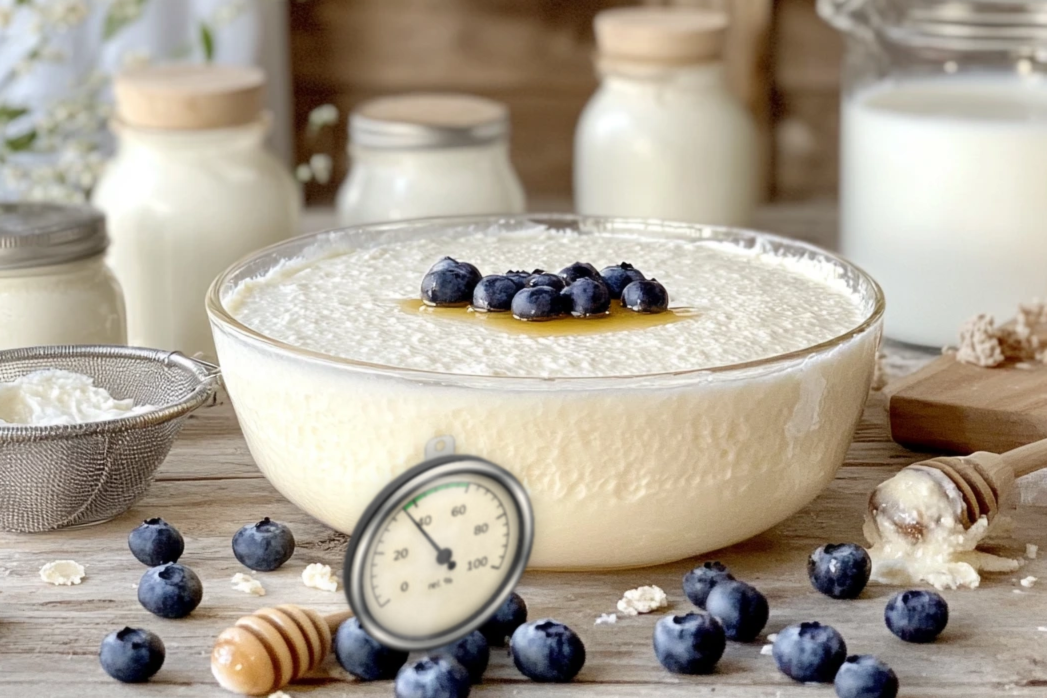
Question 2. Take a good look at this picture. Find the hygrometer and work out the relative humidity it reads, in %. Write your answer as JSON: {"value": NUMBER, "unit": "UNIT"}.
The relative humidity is {"value": 36, "unit": "%"}
